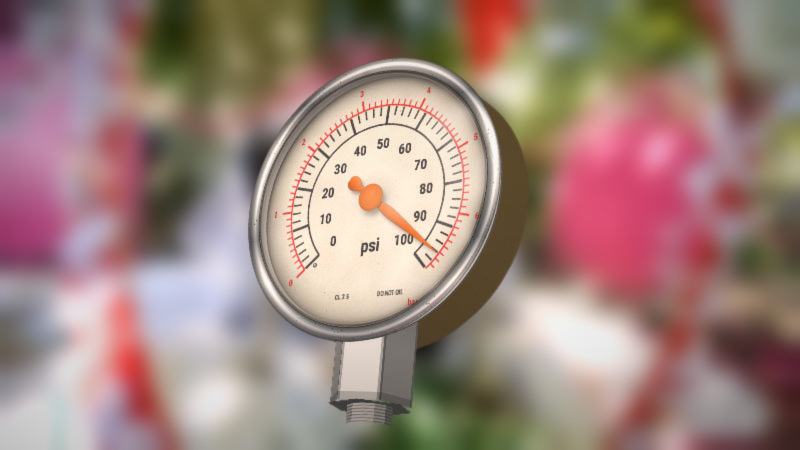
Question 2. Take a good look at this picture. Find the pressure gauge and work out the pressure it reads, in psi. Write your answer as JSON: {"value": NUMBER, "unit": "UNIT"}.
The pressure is {"value": 96, "unit": "psi"}
